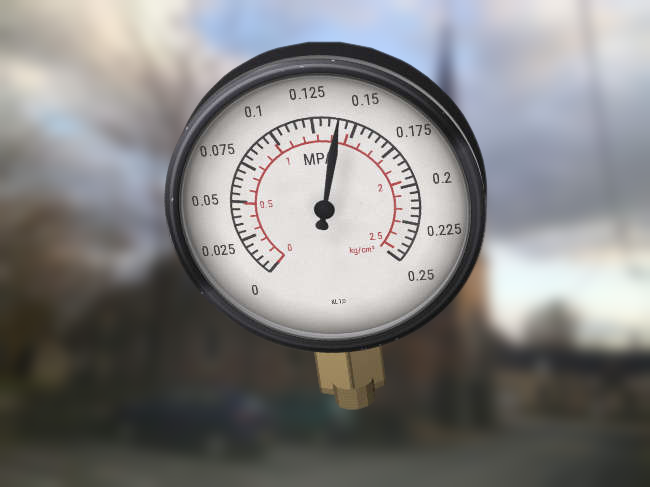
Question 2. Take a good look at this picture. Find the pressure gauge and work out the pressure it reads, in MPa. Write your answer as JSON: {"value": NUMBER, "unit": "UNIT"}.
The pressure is {"value": 0.14, "unit": "MPa"}
